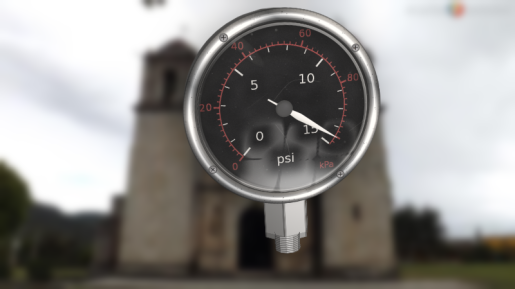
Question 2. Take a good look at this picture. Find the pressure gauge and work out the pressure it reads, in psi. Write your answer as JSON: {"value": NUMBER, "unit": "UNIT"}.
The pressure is {"value": 14.5, "unit": "psi"}
